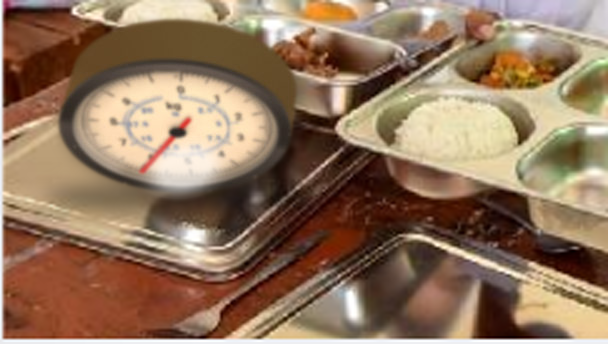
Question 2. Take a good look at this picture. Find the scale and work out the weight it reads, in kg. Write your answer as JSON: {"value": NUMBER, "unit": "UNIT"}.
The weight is {"value": 6, "unit": "kg"}
